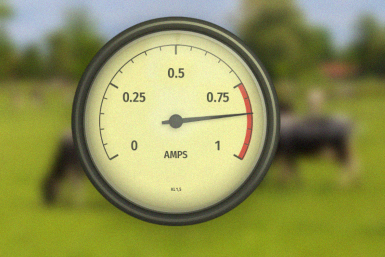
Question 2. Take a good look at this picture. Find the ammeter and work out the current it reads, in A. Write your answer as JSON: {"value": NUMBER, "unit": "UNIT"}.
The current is {"value": 0.85, "unit": "A"}
